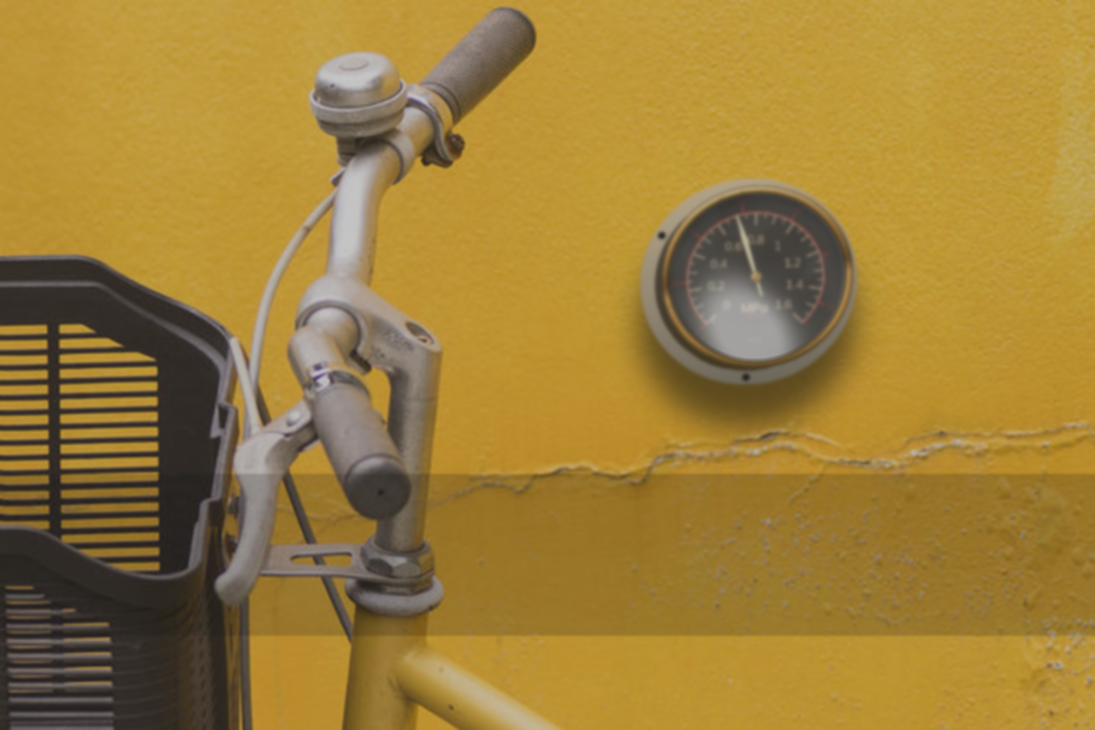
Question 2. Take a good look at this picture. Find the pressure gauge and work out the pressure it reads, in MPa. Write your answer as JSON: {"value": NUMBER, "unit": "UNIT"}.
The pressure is {"value": 0.7, "unit": "MPa"}
